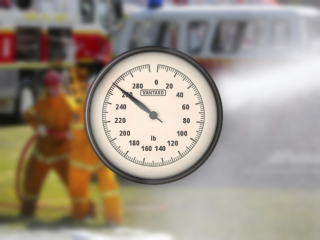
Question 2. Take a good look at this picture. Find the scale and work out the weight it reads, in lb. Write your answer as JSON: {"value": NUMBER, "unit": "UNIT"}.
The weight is {"value": 260, "unit": "lb"}
